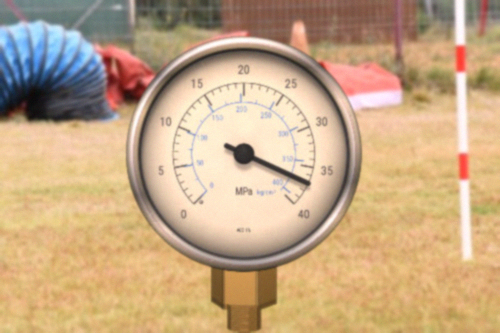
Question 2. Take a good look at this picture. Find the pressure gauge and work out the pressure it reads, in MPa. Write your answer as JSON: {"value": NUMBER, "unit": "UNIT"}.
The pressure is {"value": 37, "unit": "MPa"}
